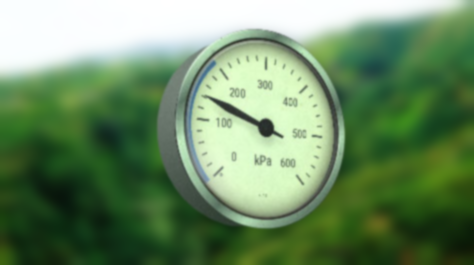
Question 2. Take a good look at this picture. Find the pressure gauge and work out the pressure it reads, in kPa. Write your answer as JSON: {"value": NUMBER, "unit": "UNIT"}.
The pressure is {"value": 140, "unit": "kPa"}
